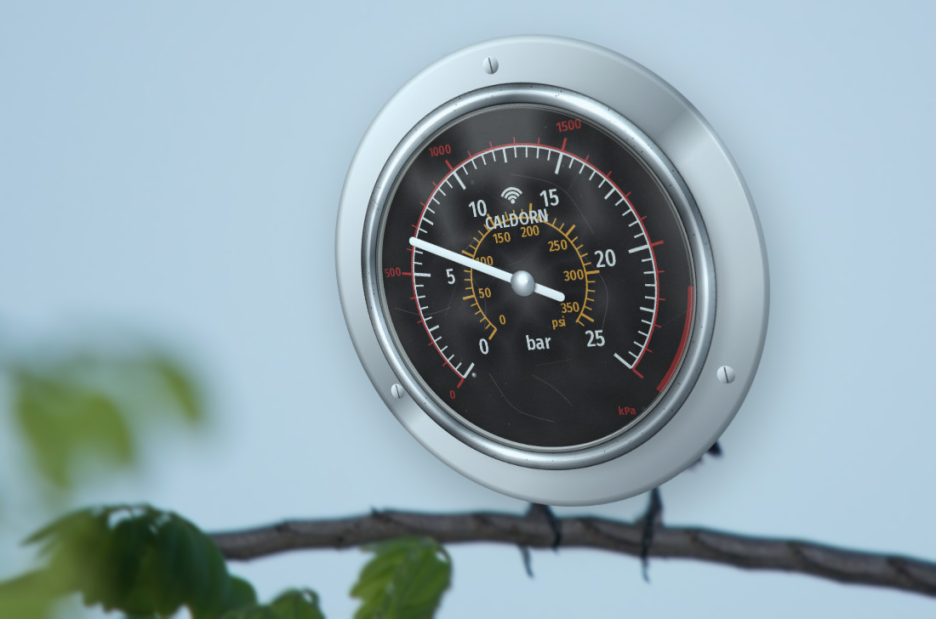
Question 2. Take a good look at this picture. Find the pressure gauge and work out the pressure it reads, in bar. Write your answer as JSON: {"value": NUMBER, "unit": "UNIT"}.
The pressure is {"value": 6.5, "unit": "bar"}
